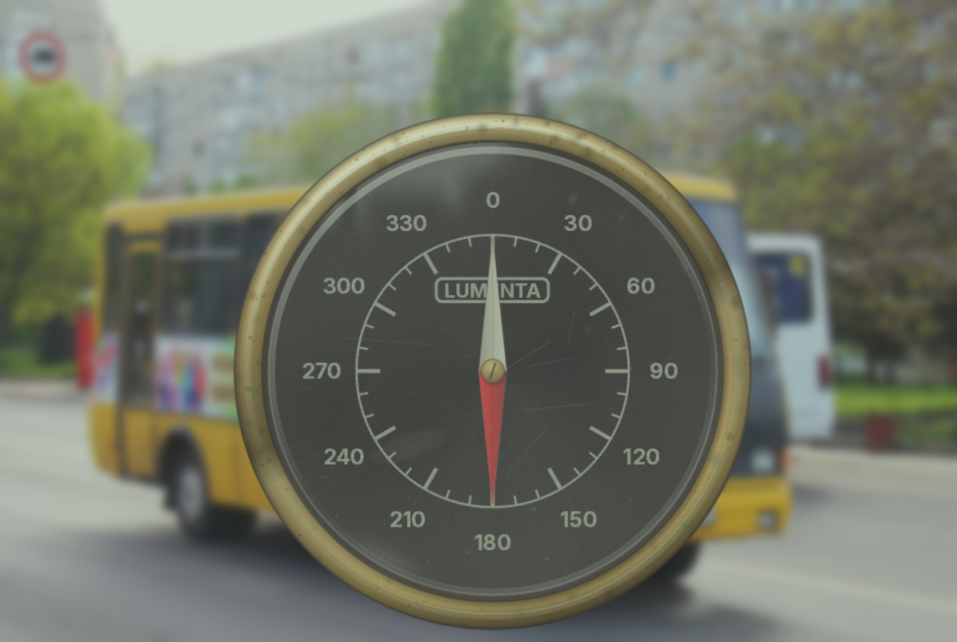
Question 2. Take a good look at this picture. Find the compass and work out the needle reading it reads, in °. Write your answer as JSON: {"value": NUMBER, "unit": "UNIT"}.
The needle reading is {"value": 180, "unit": "°"}
